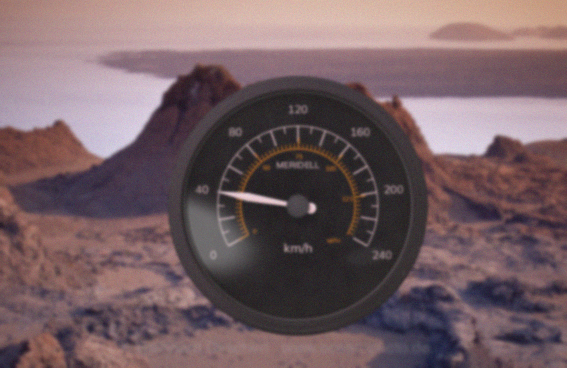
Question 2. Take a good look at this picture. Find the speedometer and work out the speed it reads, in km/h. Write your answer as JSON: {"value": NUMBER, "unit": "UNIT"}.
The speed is {"value": 40, "unit": "km/h"}
